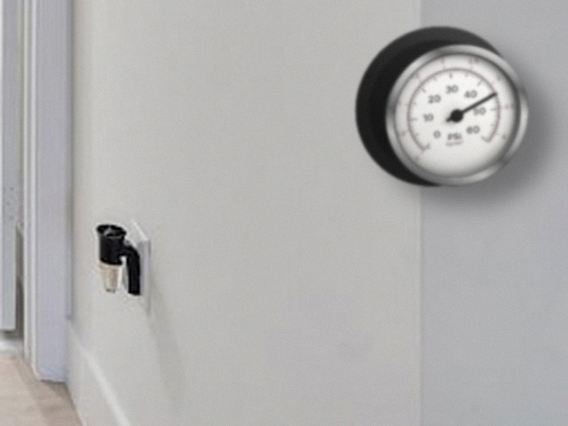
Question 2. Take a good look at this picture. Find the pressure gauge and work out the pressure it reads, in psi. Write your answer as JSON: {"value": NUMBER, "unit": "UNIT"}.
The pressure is {"value": 45, "unit": "psi"}
